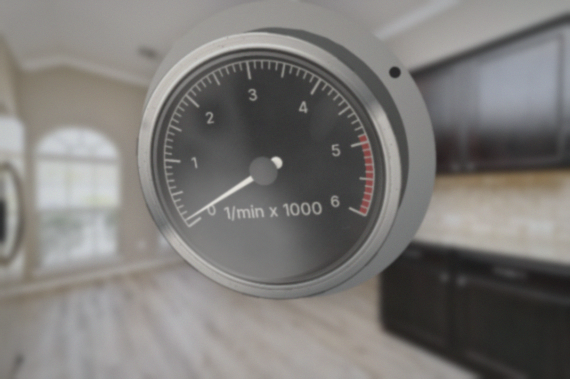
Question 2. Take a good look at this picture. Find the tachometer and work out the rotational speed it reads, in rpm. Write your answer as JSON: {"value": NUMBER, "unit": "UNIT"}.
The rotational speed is {"value": 100, "unit": "rpm"}
